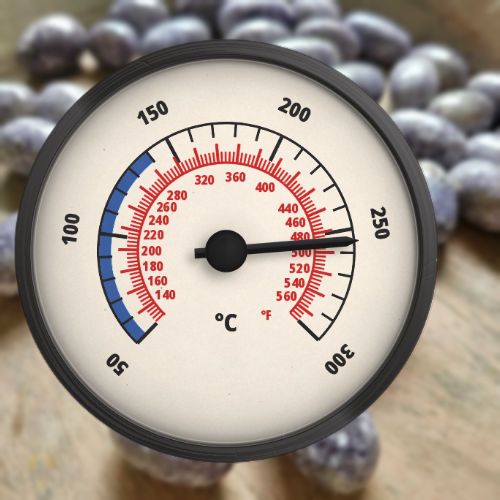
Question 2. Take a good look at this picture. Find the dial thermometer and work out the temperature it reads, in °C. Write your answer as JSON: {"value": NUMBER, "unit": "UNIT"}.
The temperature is {"value": 255, "unit": "°C"}
